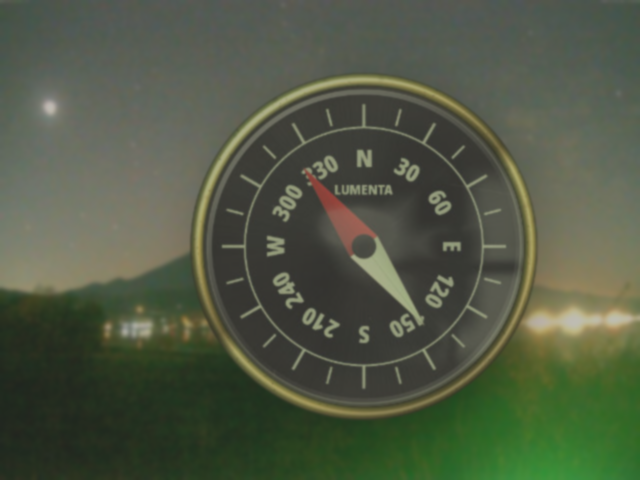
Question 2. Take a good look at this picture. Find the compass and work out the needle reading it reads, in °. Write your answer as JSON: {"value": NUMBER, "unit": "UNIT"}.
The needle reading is {"value": 322.5, "unit": "°"}
